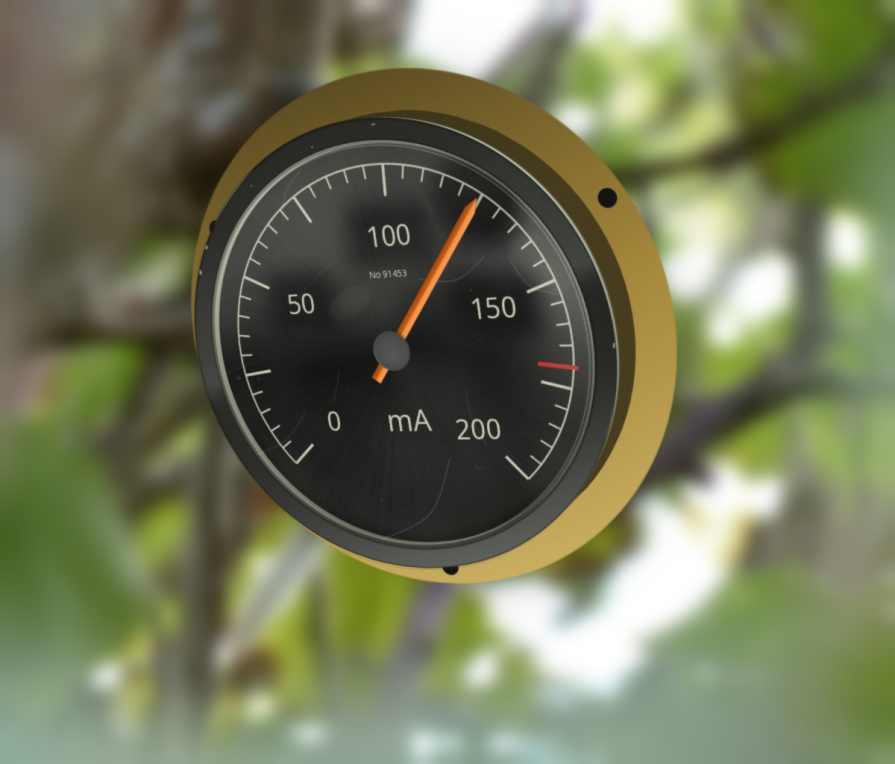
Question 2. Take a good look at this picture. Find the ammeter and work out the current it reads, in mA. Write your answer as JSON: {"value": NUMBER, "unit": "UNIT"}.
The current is {"value": 125, "unit": "mA"}
